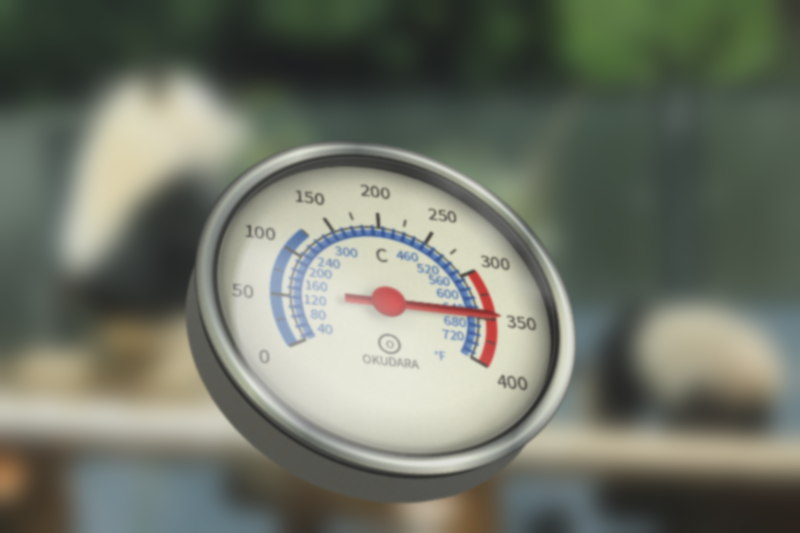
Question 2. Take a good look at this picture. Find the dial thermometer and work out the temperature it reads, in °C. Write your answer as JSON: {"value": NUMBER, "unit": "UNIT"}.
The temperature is {"value": 350, "unit": "°C"}
